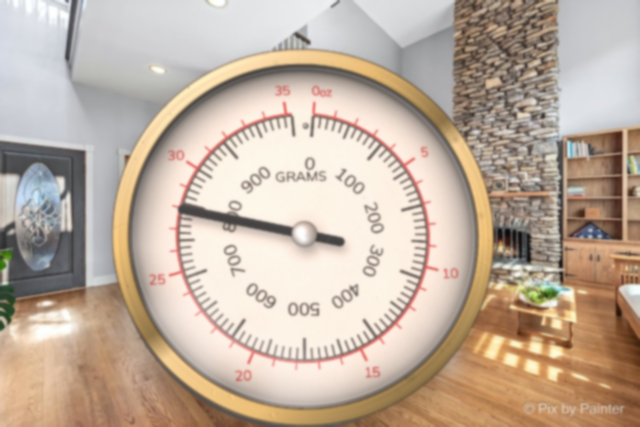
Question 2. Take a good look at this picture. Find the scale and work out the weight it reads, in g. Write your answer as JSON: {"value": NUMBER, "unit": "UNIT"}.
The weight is {"value": 790, "unit": "g"}
